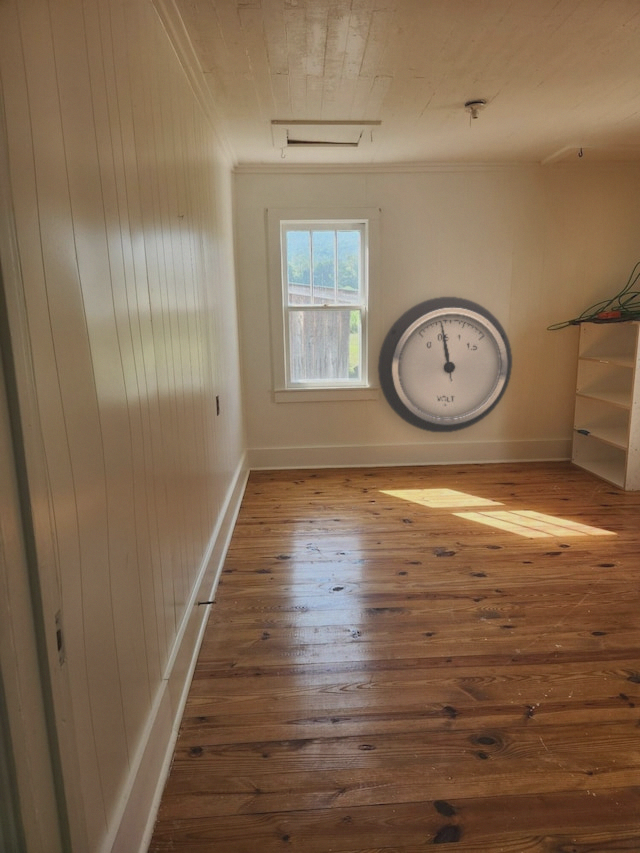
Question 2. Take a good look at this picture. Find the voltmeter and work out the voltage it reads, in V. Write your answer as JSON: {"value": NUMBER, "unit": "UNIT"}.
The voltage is {"value": 0.5, "unit": "V"}
